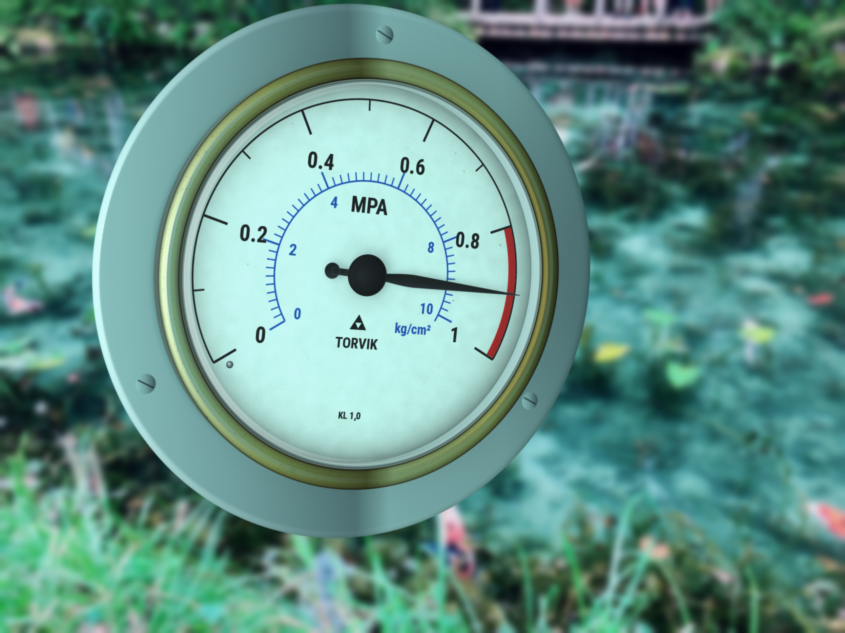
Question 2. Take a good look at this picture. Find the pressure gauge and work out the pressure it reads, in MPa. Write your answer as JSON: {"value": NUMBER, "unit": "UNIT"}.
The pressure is {"value": 0.9, "unit": "MPa"}
